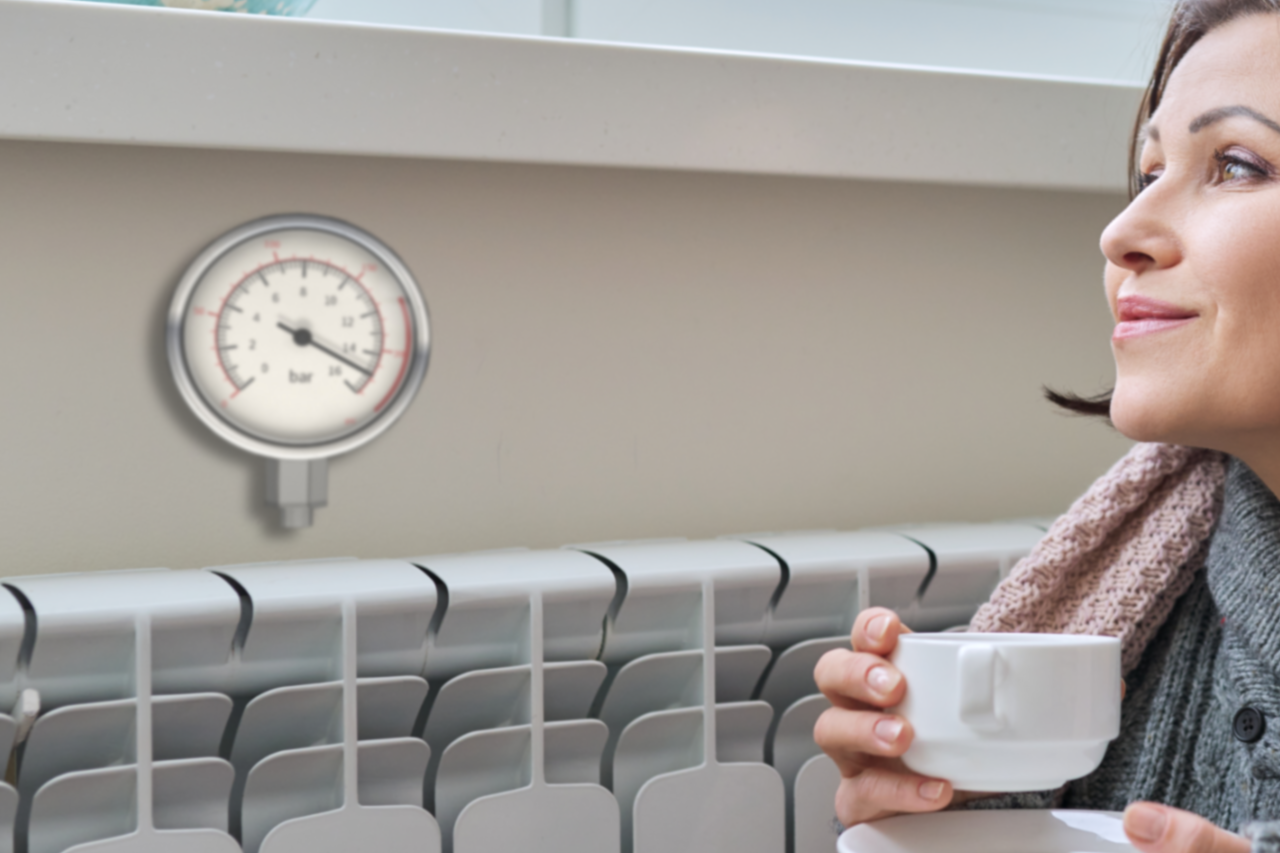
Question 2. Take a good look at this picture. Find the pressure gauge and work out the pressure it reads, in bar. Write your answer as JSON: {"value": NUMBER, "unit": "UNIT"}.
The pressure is {"value": 15, "unit": "bar"}
